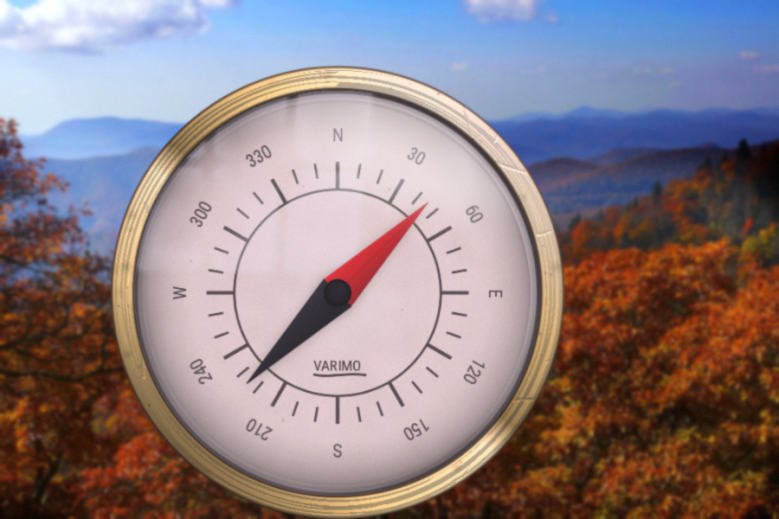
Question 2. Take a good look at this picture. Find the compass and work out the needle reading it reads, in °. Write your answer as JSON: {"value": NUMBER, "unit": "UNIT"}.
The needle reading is {"value": 45, "unit": "°"}
